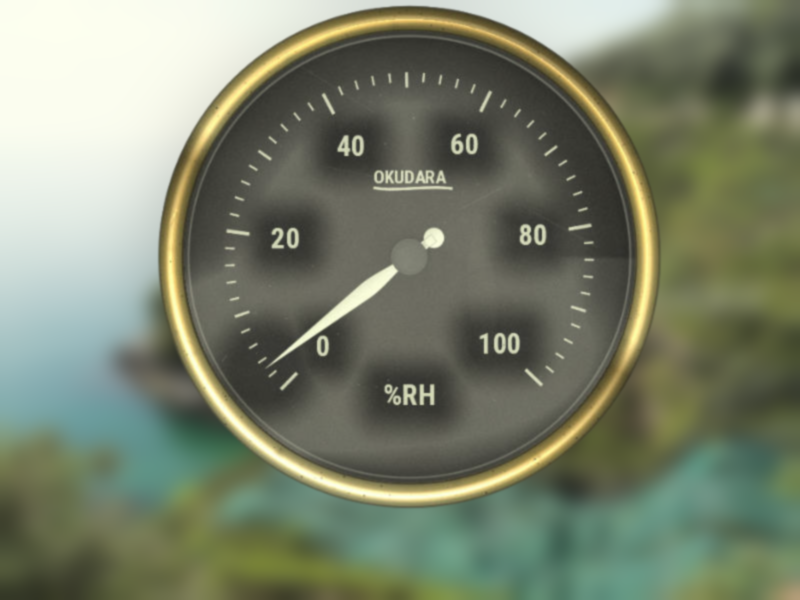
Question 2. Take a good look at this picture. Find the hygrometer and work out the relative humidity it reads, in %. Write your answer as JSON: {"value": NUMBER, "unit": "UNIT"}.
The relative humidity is {"value": 3, "unit": "%"}
